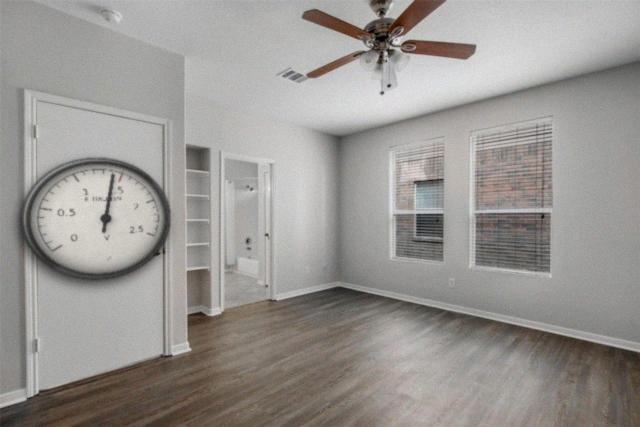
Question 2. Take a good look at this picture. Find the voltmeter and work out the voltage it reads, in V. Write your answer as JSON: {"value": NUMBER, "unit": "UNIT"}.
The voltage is {"value": 1.4, "unit": "V"}
